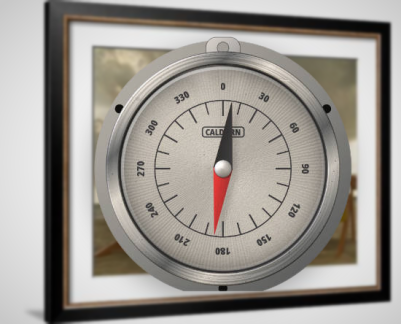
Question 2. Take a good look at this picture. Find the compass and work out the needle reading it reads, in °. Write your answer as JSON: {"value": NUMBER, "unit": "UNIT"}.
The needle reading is {"value": 187.5, "unit": "°"}
